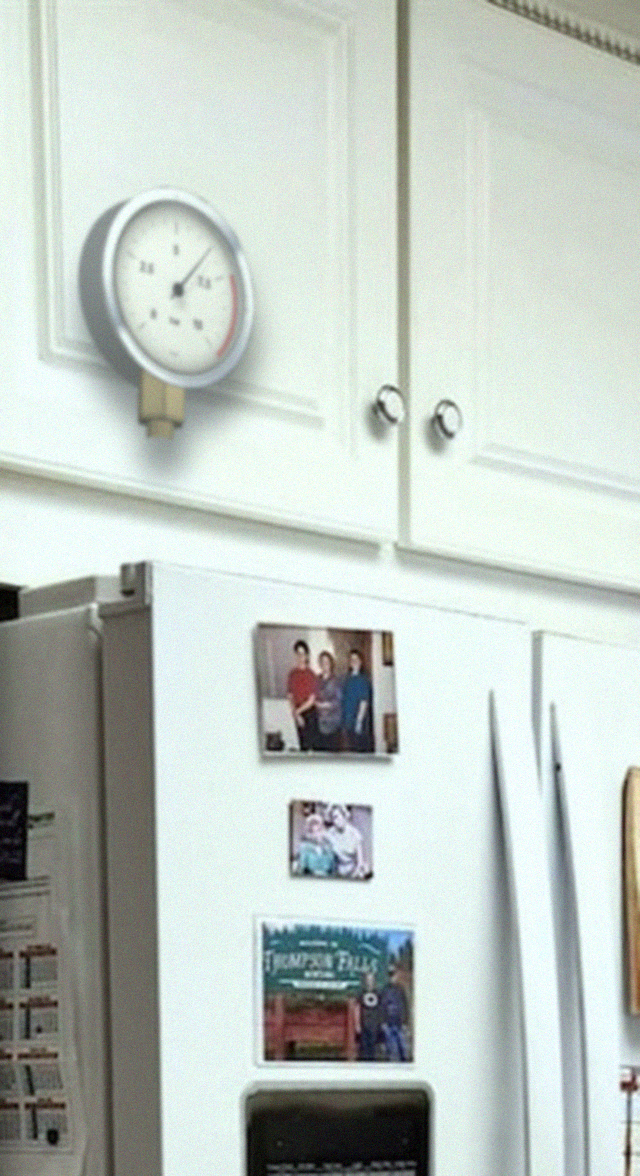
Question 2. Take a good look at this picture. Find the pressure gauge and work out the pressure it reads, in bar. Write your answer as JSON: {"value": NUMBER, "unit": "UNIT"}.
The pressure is {"value": 6.5, "unit": "bar"}
